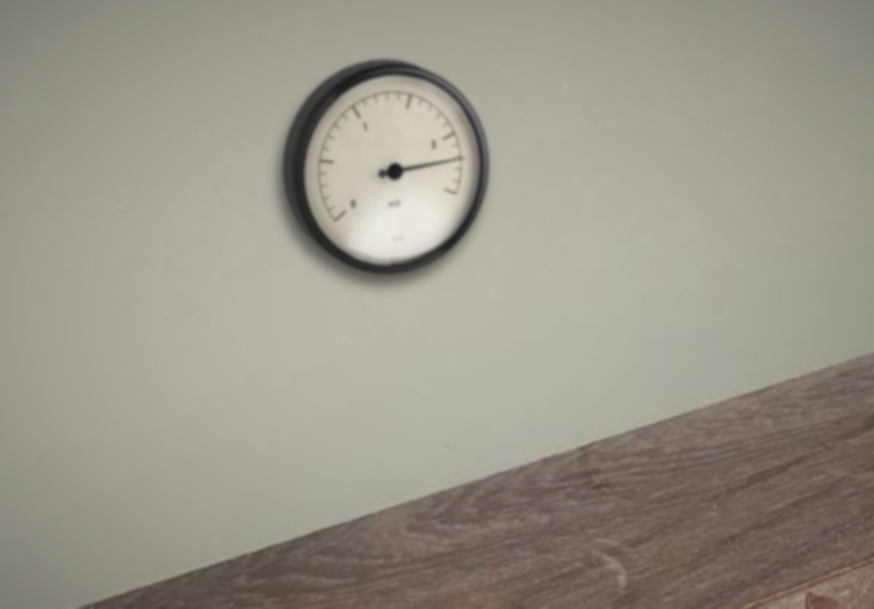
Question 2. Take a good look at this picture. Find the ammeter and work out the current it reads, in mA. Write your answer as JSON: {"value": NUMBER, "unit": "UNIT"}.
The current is {"value": 2.2, "unit": "mA"}
